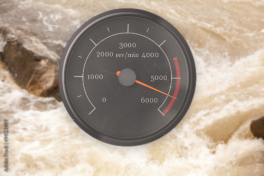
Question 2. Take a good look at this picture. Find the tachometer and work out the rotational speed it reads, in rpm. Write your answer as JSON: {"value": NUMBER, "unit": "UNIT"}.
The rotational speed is {"value": 5500, "unit": "rpm"}
